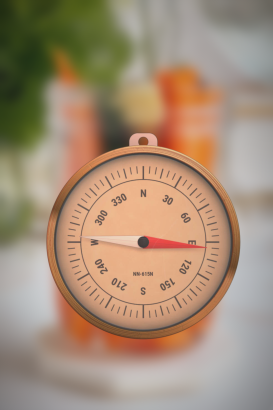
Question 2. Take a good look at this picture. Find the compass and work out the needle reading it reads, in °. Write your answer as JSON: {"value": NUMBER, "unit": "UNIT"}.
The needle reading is {"value": 95, "unit": "°"}
